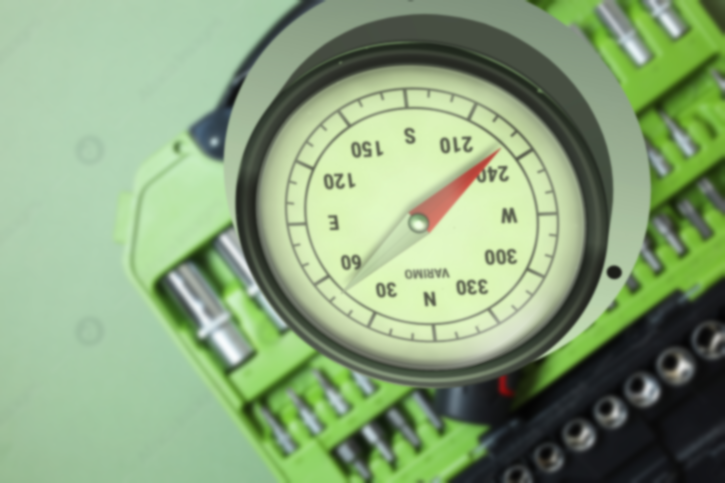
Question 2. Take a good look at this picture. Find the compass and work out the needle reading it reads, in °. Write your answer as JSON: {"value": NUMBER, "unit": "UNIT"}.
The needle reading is {"value": 230, "unit": "°"}
